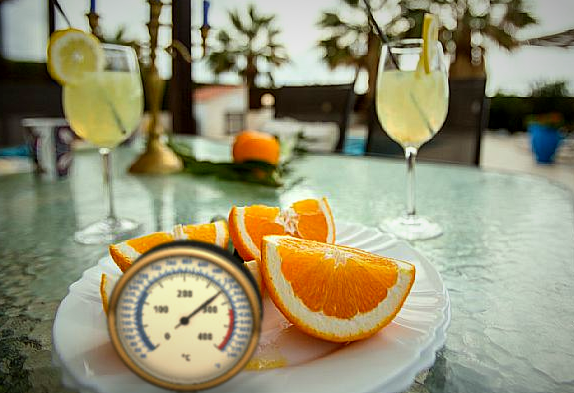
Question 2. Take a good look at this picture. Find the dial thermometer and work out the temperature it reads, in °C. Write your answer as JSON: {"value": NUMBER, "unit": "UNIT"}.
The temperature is {"value": 275, "unit": "°C"}
